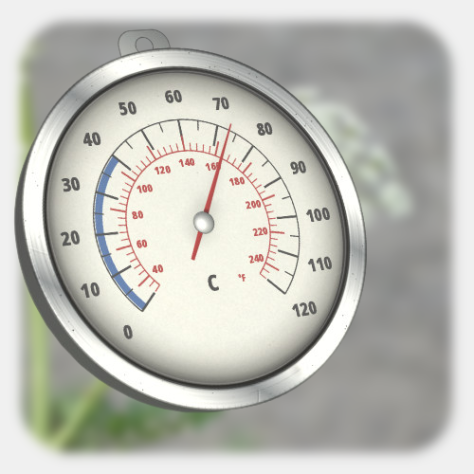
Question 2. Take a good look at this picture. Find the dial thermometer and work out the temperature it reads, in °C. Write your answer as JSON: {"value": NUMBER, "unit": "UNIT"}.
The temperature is {"value": 72.5, "unit": "°C"}
